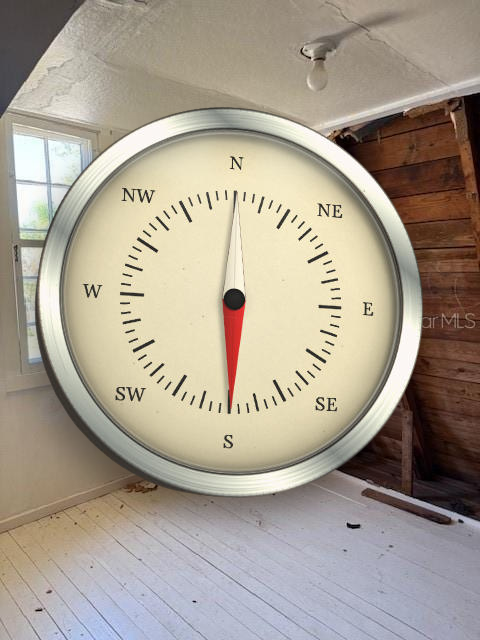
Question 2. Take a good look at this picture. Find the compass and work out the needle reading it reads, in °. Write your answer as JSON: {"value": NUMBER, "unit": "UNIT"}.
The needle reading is {"value": 180, "unit": "°"}
